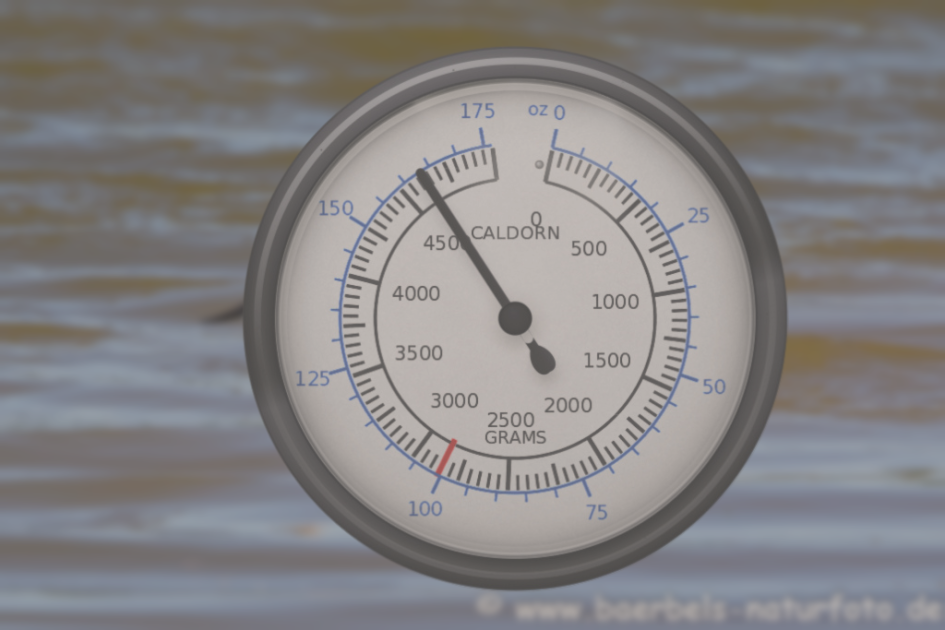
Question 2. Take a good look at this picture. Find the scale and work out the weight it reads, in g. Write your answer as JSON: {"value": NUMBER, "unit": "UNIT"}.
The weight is {"value": 4625, "unit": "g"}
